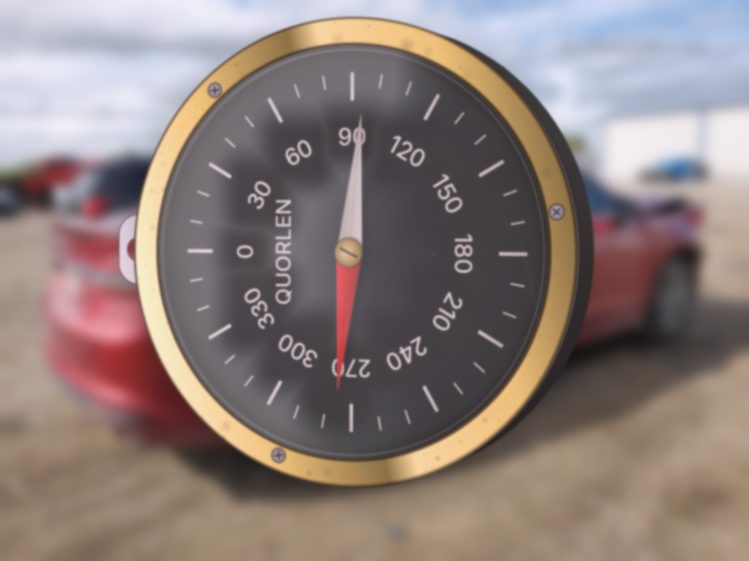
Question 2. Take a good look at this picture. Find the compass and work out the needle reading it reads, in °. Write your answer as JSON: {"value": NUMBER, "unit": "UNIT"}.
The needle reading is {"value": 275, "unit": "°"}
